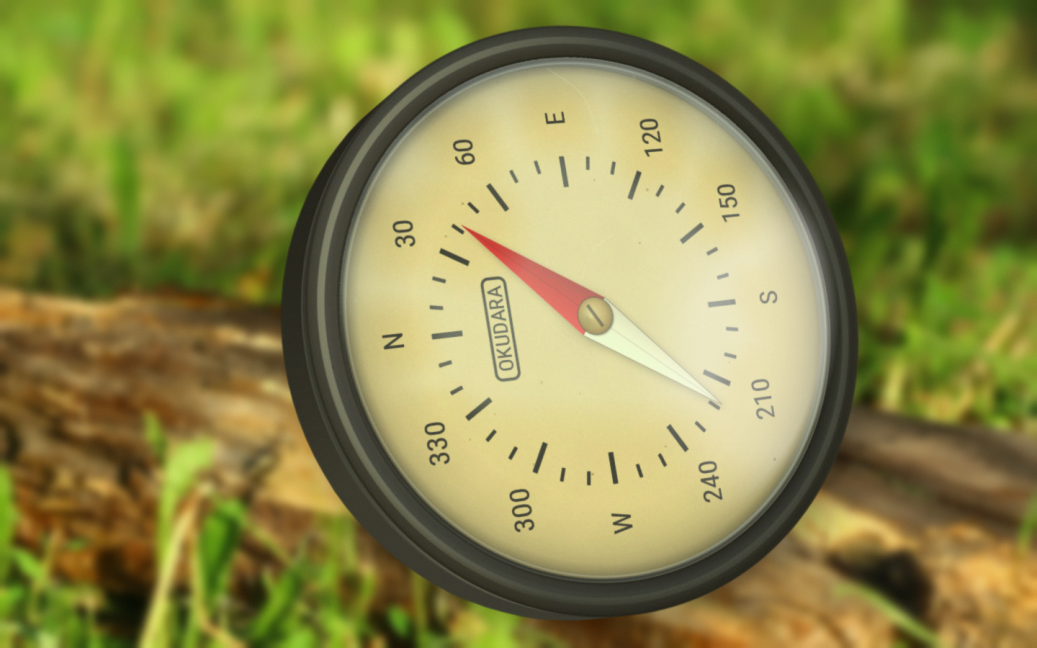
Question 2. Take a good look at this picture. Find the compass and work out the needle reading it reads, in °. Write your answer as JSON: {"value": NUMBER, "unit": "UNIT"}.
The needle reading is {"value": 40, "unit": "°"}
